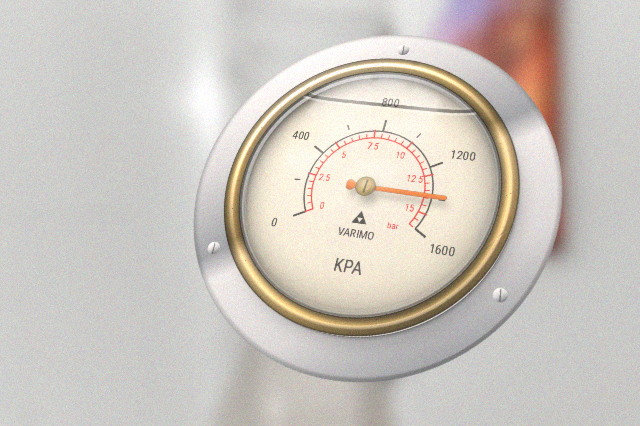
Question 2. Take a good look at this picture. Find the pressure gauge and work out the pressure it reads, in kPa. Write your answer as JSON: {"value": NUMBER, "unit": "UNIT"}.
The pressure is {"value": 1400, "unit": "kPa"}
